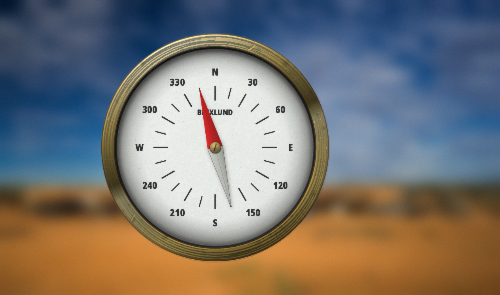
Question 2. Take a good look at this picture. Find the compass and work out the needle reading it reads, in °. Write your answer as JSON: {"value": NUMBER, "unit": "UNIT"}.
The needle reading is {"value": 345, "unit": "°"}
